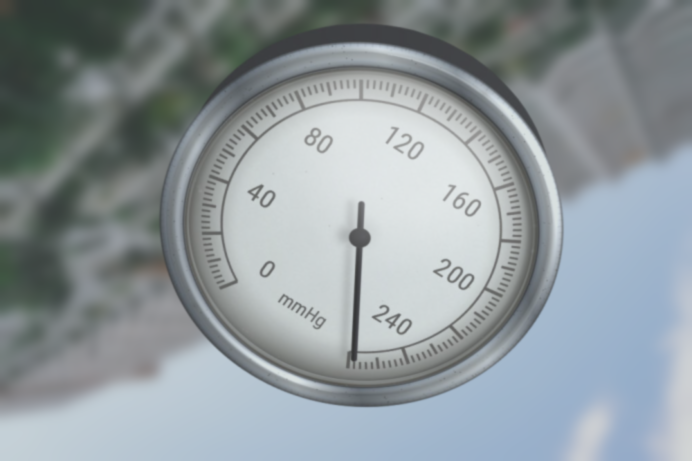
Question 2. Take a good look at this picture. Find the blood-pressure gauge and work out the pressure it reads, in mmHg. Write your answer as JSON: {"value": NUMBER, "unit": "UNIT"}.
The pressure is {"value": 258, "unit": "mmHg"}
